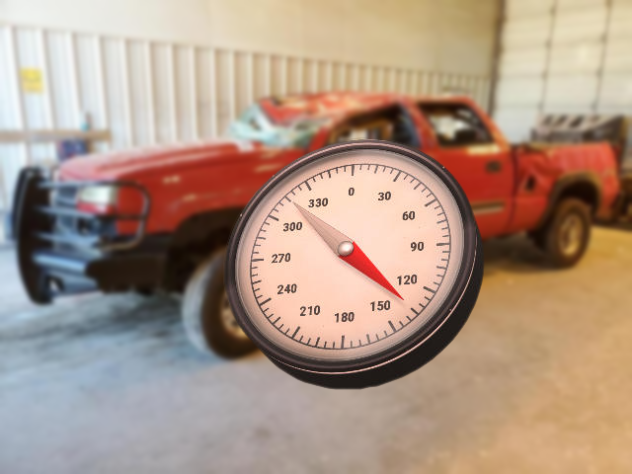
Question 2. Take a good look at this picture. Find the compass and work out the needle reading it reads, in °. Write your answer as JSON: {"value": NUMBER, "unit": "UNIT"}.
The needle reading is {"value": 135, "unit": "°"}
